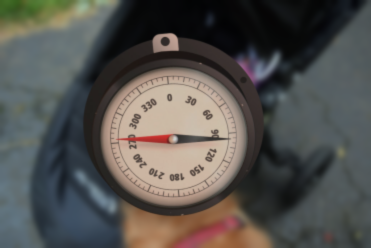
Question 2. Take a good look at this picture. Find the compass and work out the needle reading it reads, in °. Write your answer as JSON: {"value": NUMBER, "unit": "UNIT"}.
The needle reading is {"value": 275, "unit": "°"}
